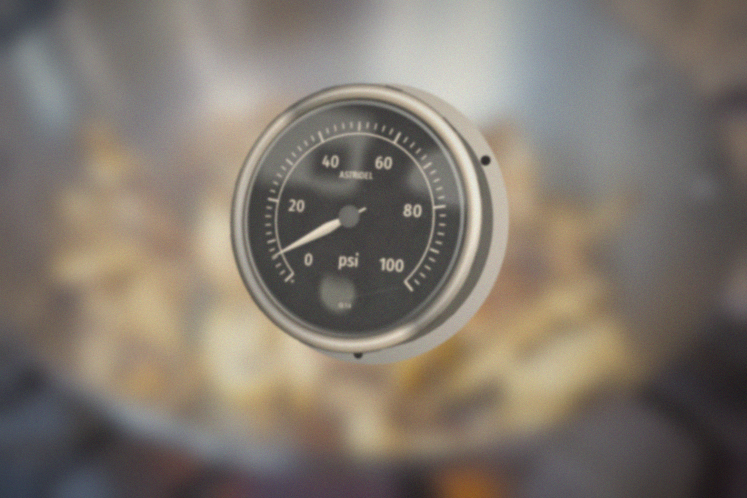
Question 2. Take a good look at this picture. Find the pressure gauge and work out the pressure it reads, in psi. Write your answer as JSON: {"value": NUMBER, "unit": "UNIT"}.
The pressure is {"value": 6, "unit": "psi"}
